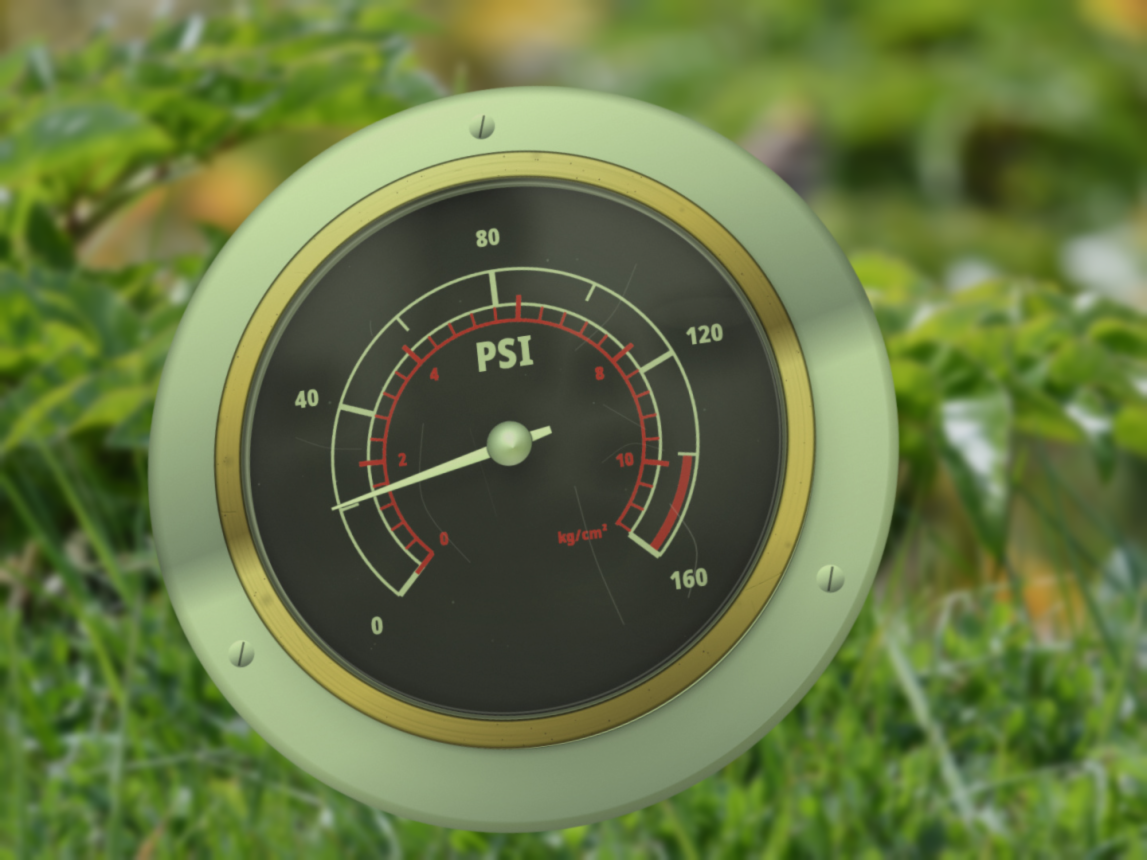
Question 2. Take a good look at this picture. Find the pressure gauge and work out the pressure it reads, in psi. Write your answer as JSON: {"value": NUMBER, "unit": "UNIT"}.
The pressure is {"value": 20, "unit": "psi"}
